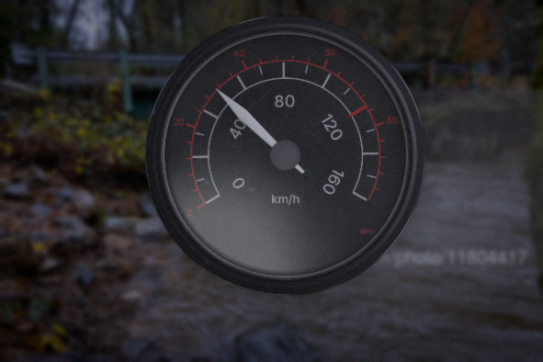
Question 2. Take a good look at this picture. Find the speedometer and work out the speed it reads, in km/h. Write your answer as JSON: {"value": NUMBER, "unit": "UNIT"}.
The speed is {"value": 50, "unit": "km/h"}
